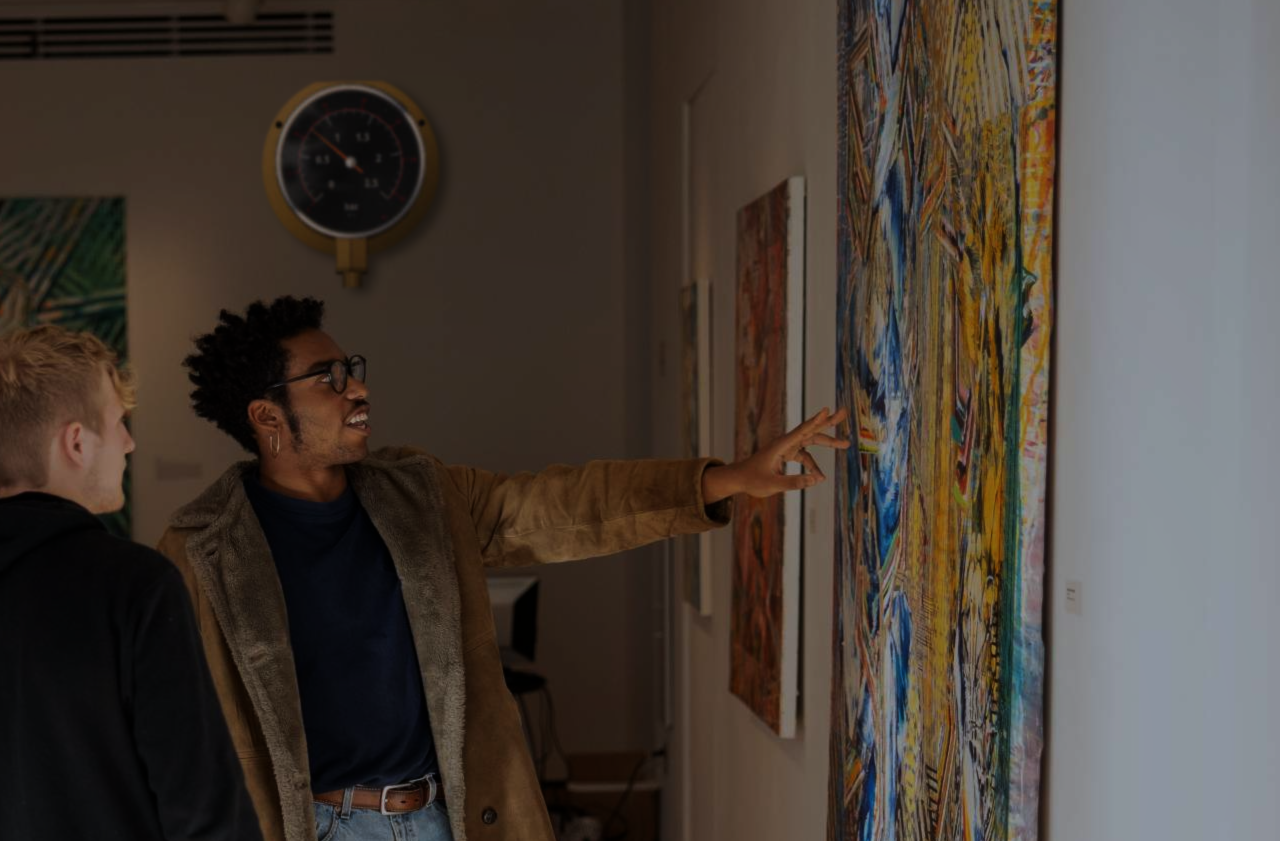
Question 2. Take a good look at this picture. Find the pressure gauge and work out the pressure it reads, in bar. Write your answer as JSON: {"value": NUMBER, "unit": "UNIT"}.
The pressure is {"value": 0.8, "unit": "bar"}
